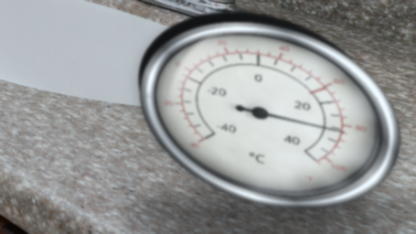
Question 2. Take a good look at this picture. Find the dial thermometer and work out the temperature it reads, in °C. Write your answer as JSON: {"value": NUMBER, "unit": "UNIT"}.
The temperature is {"value": 28, "unit": "°C"}
